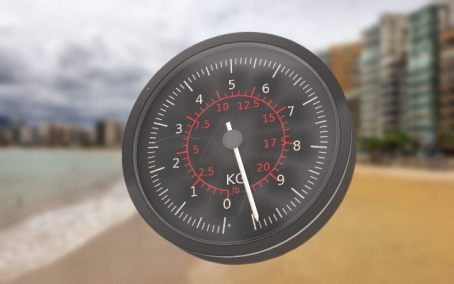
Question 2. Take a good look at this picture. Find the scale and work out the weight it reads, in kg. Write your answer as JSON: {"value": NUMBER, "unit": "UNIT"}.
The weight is {"value": 9.9, "unit": "kg"}
